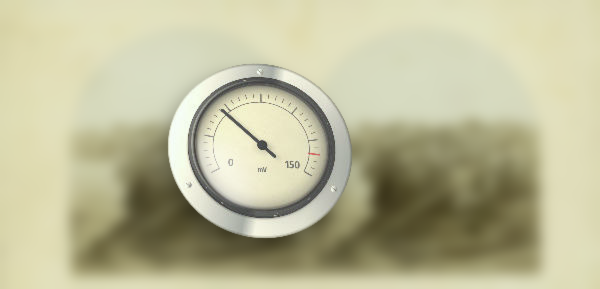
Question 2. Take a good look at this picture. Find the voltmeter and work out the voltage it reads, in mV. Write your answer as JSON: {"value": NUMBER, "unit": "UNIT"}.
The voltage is {"value": 45, "unit": "mV"}
